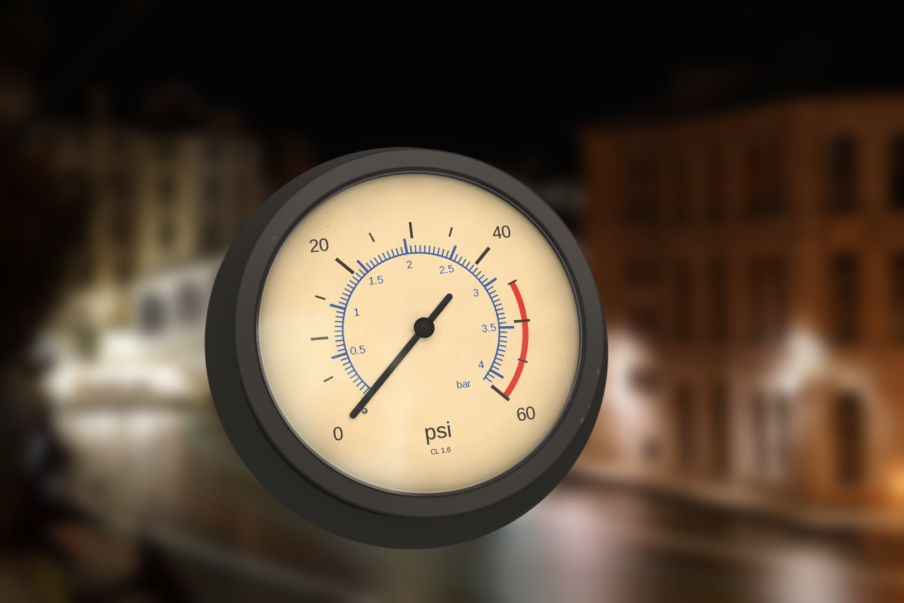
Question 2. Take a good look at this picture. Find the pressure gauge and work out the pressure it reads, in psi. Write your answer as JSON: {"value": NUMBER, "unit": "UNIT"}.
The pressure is {"value": 0, "unit": "psi"}
